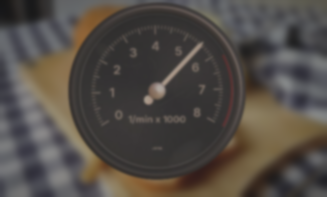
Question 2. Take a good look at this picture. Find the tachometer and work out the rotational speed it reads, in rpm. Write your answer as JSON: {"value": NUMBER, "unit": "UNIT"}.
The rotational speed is {"value": 5500, "unit": "rpm"}
